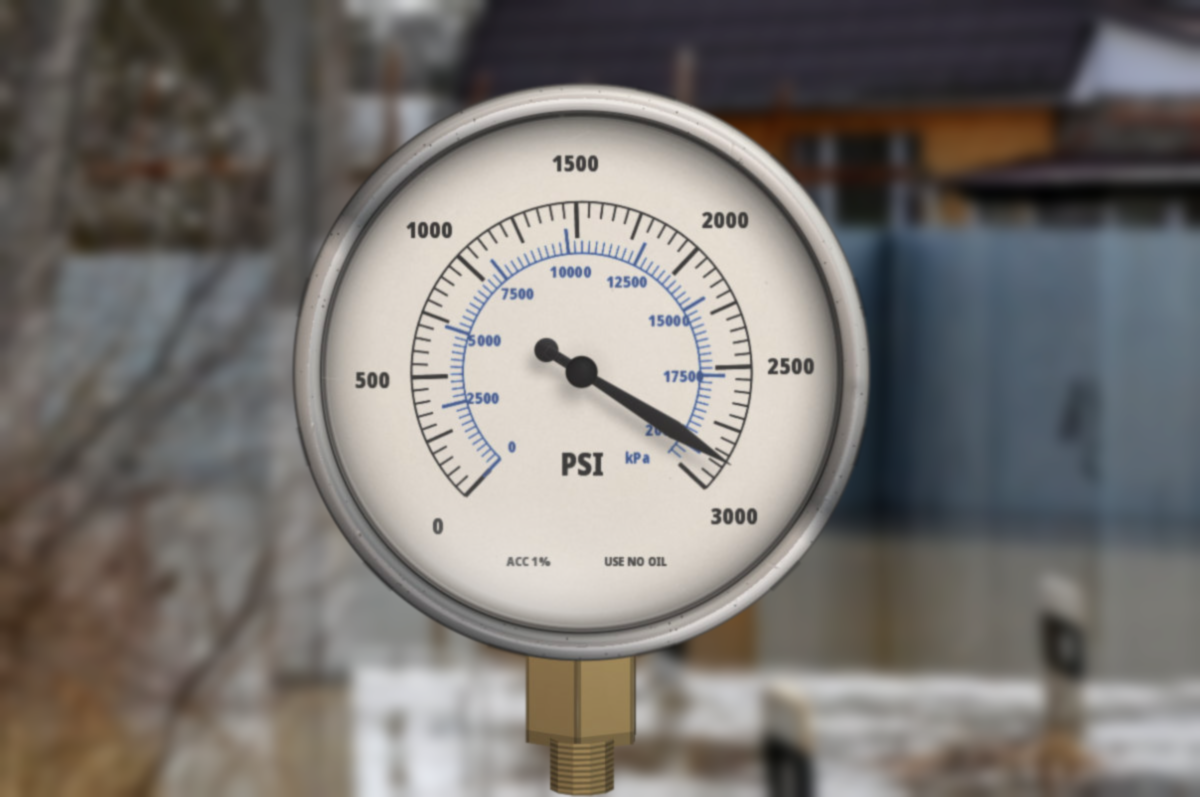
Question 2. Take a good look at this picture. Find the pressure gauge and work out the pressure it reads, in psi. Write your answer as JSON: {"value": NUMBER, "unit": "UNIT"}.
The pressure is {"value": 2875, "unit": "psi"}
